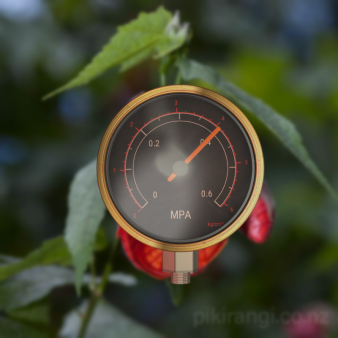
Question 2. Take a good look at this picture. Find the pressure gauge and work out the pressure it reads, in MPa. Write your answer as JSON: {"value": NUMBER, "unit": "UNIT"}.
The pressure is {"value": 0.4, "unit": "MPa"}
